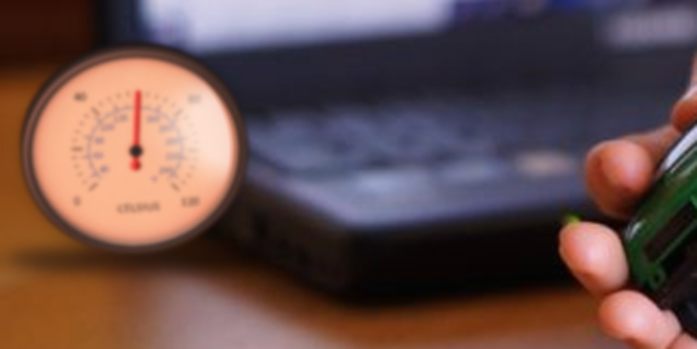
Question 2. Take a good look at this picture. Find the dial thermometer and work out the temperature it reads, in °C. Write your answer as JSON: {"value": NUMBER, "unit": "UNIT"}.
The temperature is {"value": 60, "unit": "°C"}
